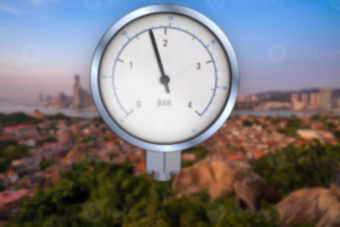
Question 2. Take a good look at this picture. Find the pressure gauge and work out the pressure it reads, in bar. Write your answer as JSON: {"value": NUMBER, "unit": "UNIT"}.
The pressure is {"value": 1.75, "unit": "bar"}
